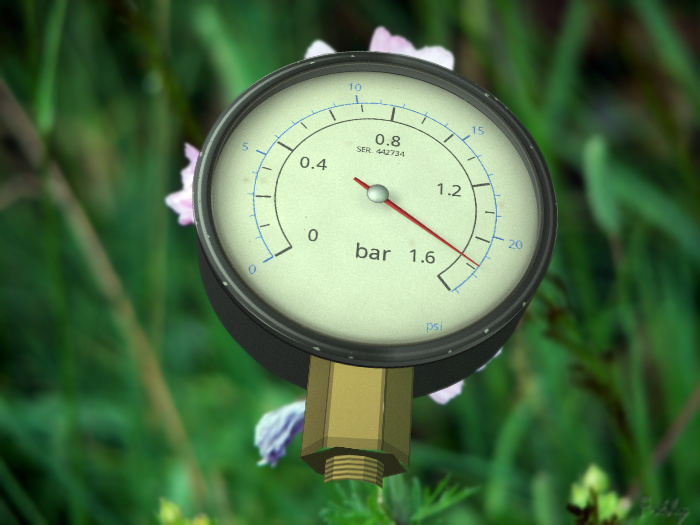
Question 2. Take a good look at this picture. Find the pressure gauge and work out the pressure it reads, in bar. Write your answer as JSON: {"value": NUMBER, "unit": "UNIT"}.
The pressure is {"value": 1.5, "unit": "bar"}
